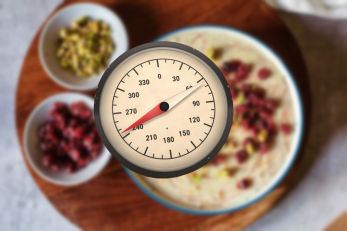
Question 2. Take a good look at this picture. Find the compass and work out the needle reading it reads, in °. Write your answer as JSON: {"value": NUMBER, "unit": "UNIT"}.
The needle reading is {"value": 245, "unit": "°"}
